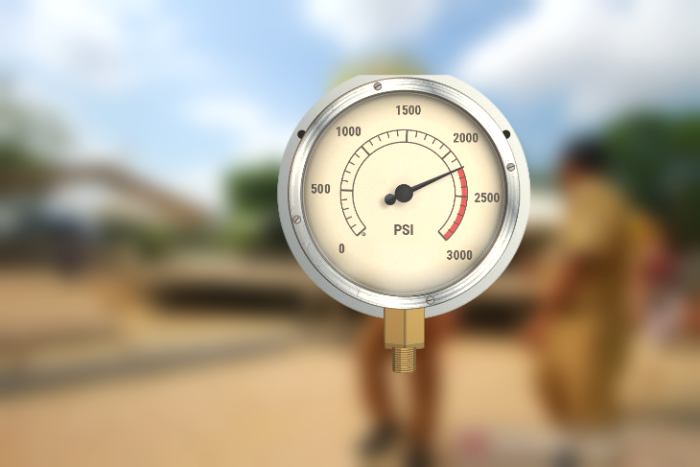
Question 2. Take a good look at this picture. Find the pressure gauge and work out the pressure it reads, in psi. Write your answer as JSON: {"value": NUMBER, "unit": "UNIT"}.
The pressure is {"value": 2200, "unit": "psi"}
